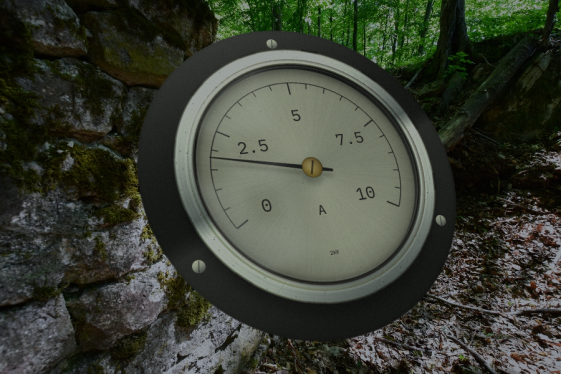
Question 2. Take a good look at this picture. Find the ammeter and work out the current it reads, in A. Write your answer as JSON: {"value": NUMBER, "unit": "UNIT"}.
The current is {"value": 1.75, "unit": "A"}
